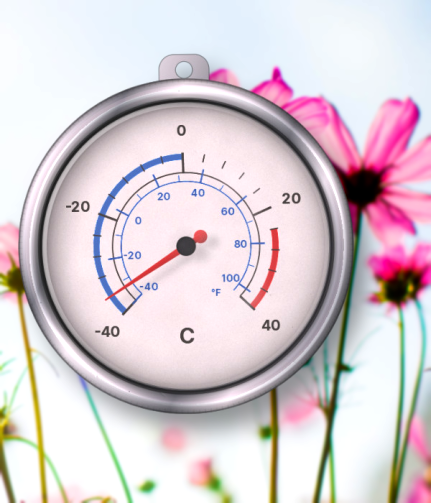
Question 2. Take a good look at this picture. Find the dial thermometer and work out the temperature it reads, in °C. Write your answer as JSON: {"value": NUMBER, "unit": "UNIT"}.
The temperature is {"value": -36, "unit": "°C"}
